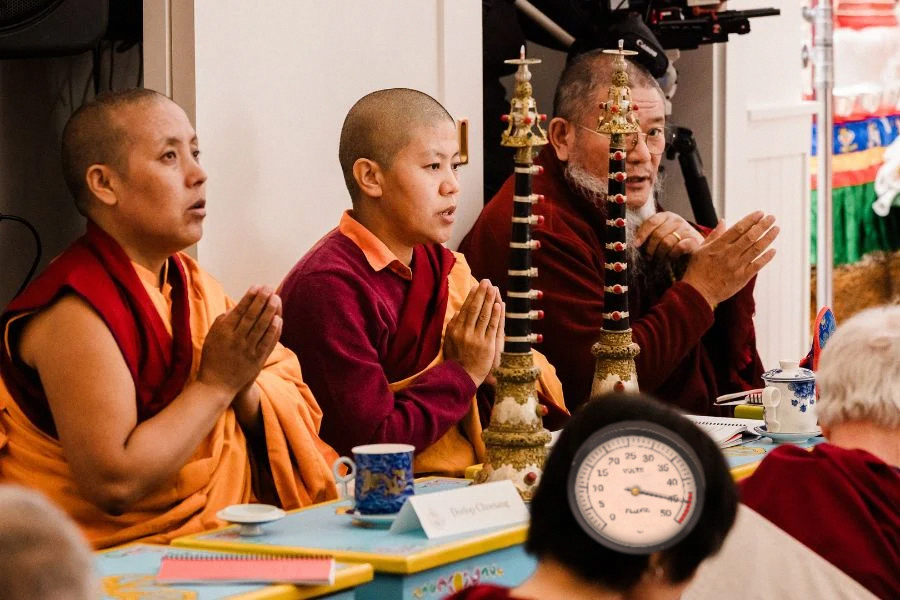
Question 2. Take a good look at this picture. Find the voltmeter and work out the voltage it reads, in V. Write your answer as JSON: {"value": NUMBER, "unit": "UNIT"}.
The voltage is {"value": 45, "unit": "V"}
